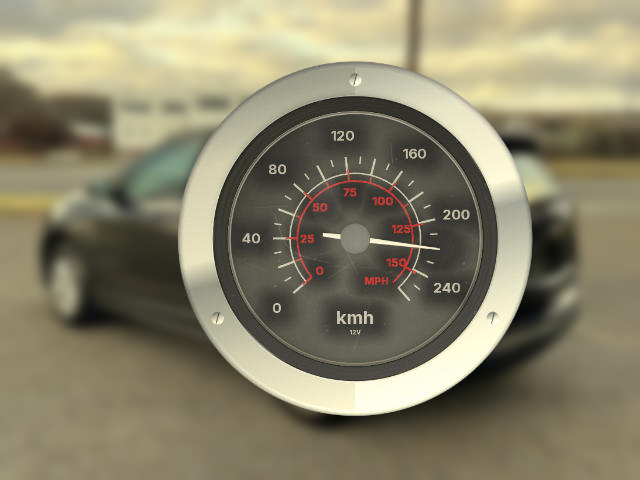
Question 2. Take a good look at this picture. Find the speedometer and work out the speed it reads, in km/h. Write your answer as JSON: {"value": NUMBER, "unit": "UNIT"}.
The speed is {"value": 220, "unit": "km/h"}
